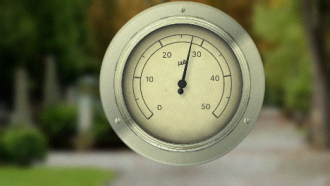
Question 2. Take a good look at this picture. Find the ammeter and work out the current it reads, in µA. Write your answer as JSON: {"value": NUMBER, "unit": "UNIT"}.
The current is {"value": 27.5, "unit": "µA"}
